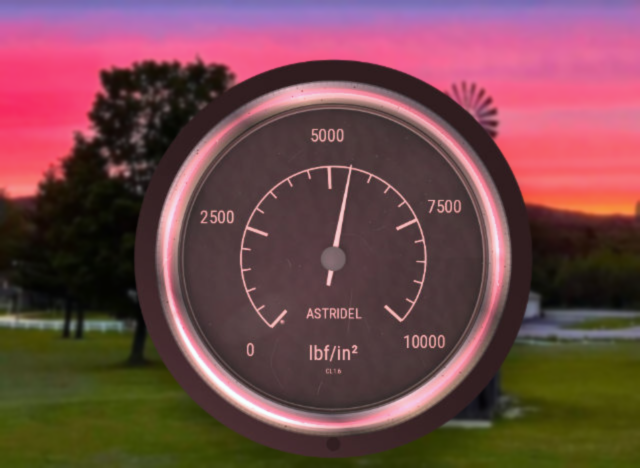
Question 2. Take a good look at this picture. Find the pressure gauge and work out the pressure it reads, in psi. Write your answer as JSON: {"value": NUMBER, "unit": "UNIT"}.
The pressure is {"value": 5500, "unit": "psi"}
